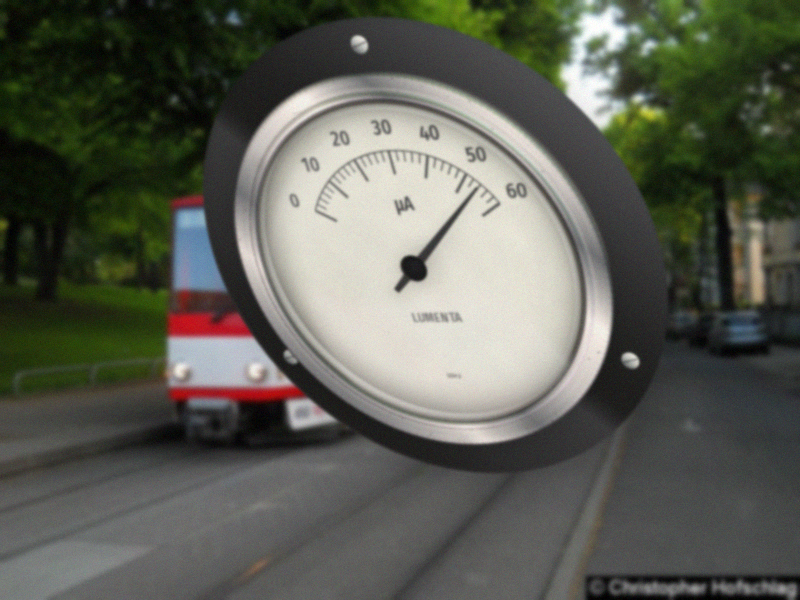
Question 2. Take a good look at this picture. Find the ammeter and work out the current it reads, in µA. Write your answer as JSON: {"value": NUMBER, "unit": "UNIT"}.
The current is {"value": 54, "unit": "µA"}
